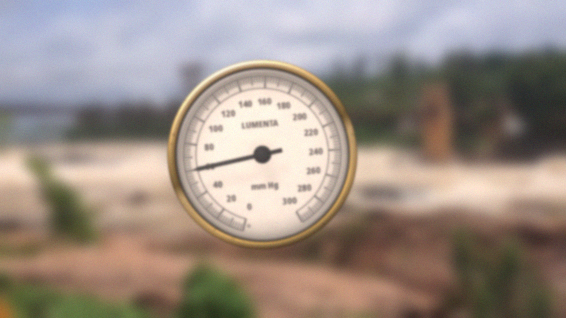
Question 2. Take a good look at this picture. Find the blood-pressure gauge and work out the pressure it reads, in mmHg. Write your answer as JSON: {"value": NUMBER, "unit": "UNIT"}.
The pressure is {"value": 60, "unit": "mmHg"}
